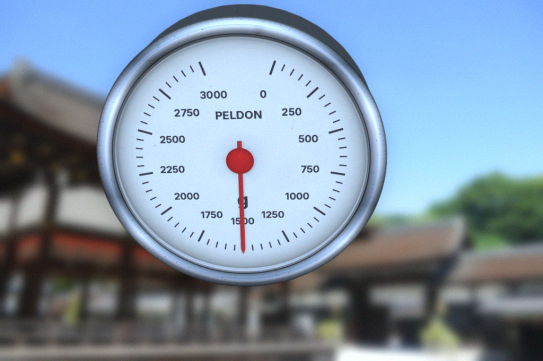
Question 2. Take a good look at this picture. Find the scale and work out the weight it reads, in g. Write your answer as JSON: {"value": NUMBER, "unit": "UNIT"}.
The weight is {"value": 1500, "unit": "g"}
